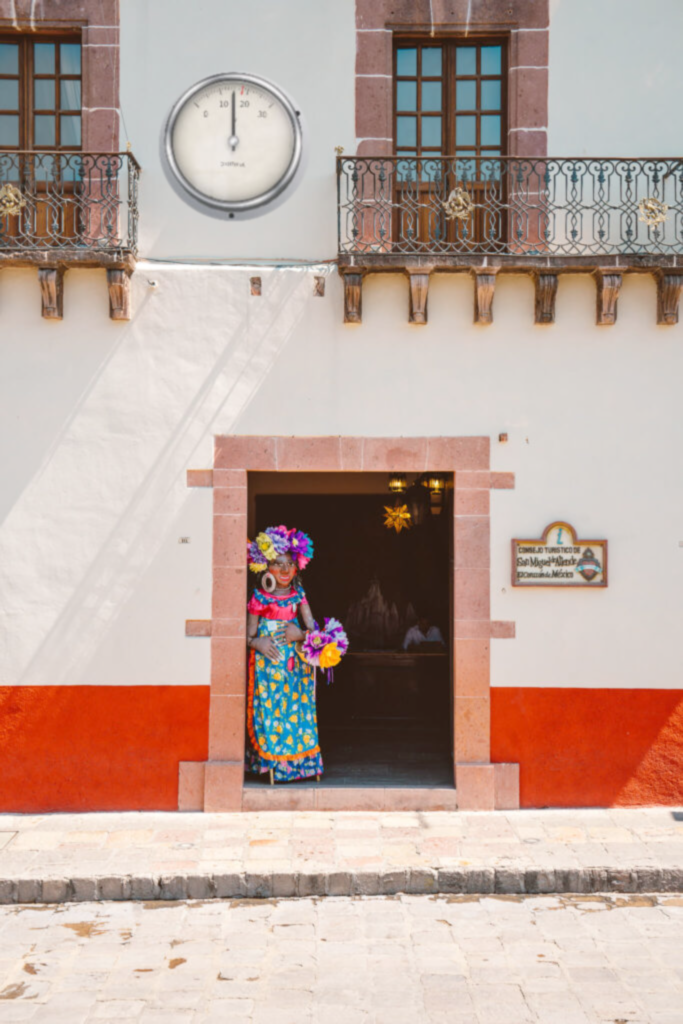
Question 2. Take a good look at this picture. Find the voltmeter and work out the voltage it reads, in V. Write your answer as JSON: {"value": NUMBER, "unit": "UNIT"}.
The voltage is {"value": 15, "unit": "V"}
